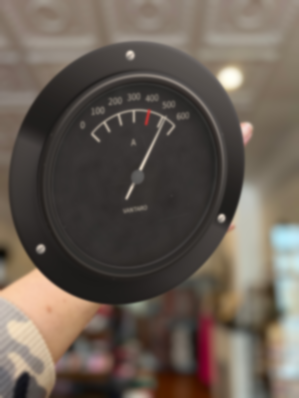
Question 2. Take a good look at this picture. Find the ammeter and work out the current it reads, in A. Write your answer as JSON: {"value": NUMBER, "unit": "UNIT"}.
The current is {"value": 500, "unit": "A"}
